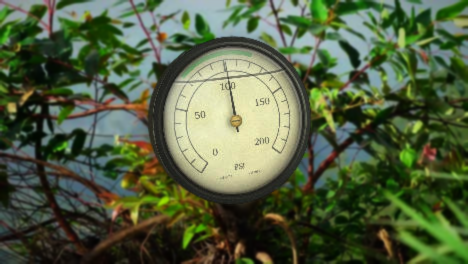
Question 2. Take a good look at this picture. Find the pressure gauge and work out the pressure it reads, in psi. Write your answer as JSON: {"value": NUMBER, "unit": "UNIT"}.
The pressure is {"value": 100, "unit": "psi"}
